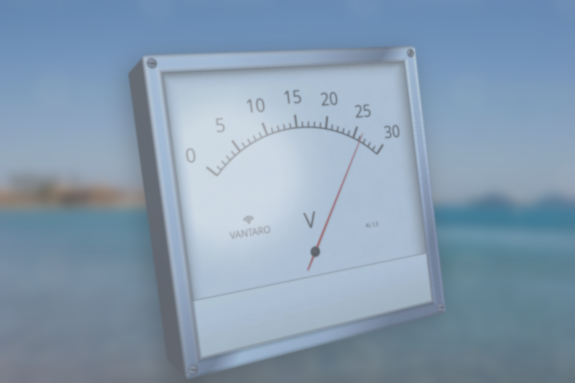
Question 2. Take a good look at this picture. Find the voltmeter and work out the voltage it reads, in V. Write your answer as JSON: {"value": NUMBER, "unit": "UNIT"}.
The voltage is {"value": 26, "unit": "V"}
